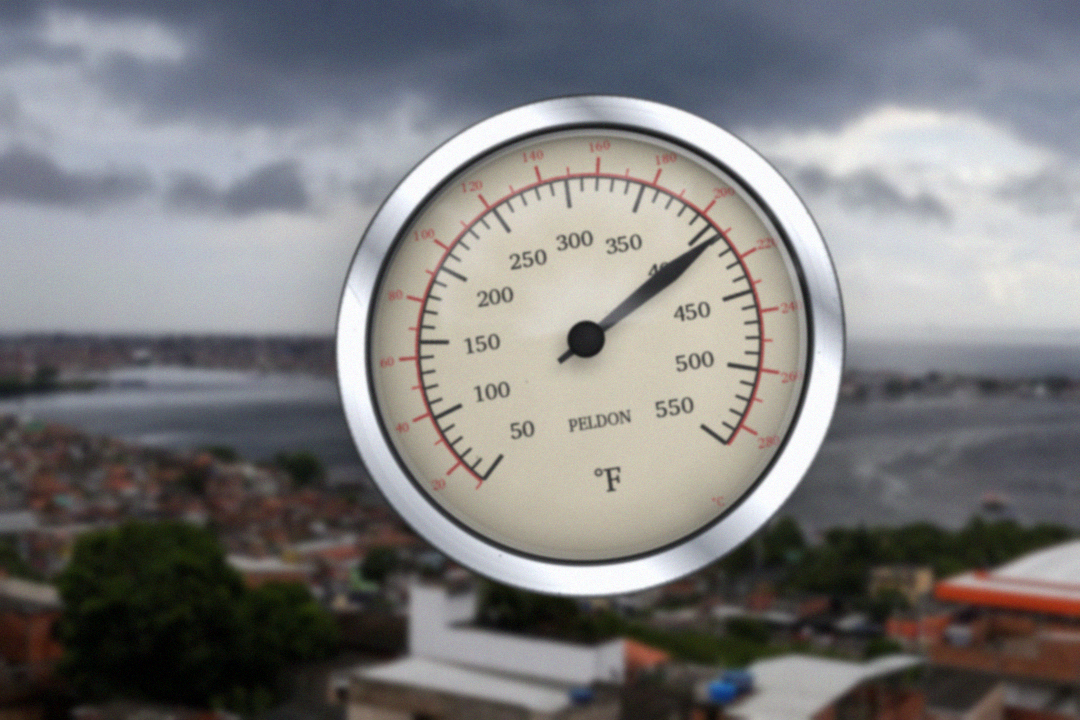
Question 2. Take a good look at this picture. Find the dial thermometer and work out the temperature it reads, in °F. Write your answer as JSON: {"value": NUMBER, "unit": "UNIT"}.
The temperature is {"value": 410, "unit": "°F"}
